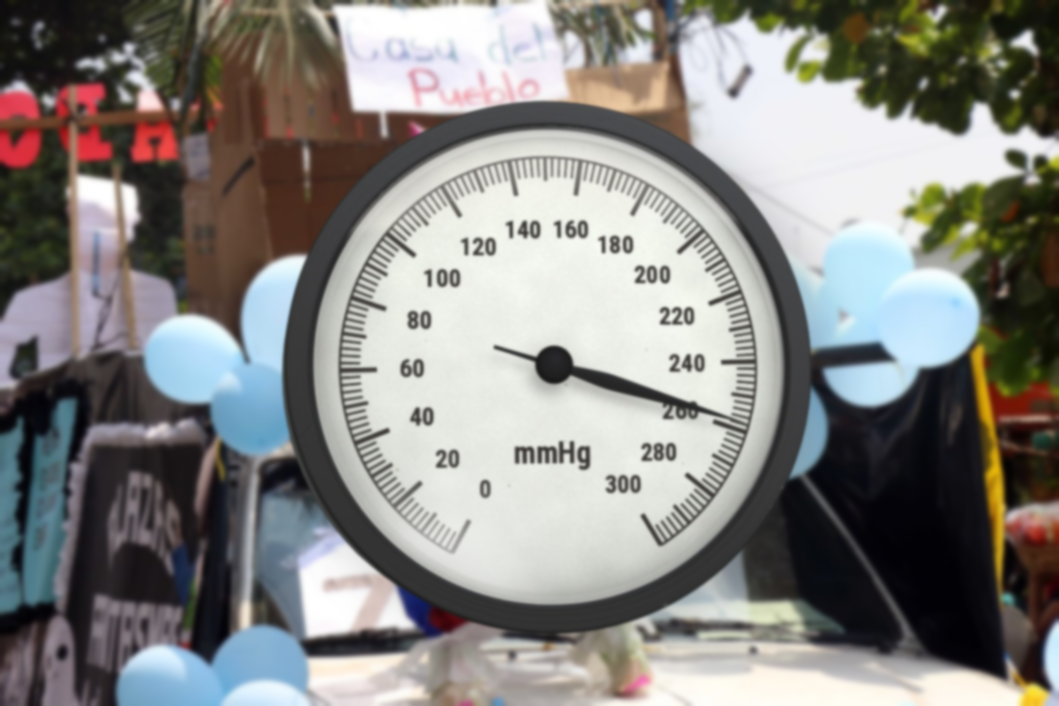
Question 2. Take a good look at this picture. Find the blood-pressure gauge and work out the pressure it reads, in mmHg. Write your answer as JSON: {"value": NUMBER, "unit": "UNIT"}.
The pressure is {"value": 258, "unit": "mmHg"}
